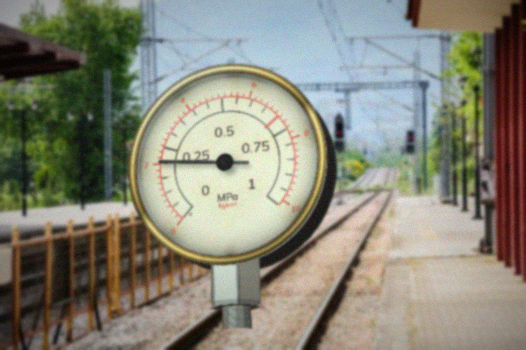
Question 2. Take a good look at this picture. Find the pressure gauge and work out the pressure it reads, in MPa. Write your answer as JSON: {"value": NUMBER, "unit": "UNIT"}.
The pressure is {"value": 0.2, "unit": "MPa"}
